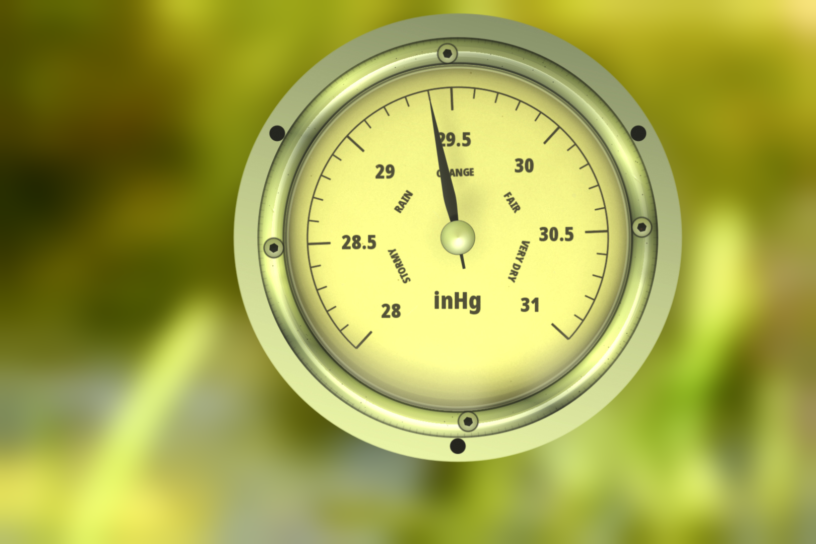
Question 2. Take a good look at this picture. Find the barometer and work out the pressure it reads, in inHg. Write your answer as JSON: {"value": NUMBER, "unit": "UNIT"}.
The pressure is {"value": 29.4, "unit": "inHg"}
